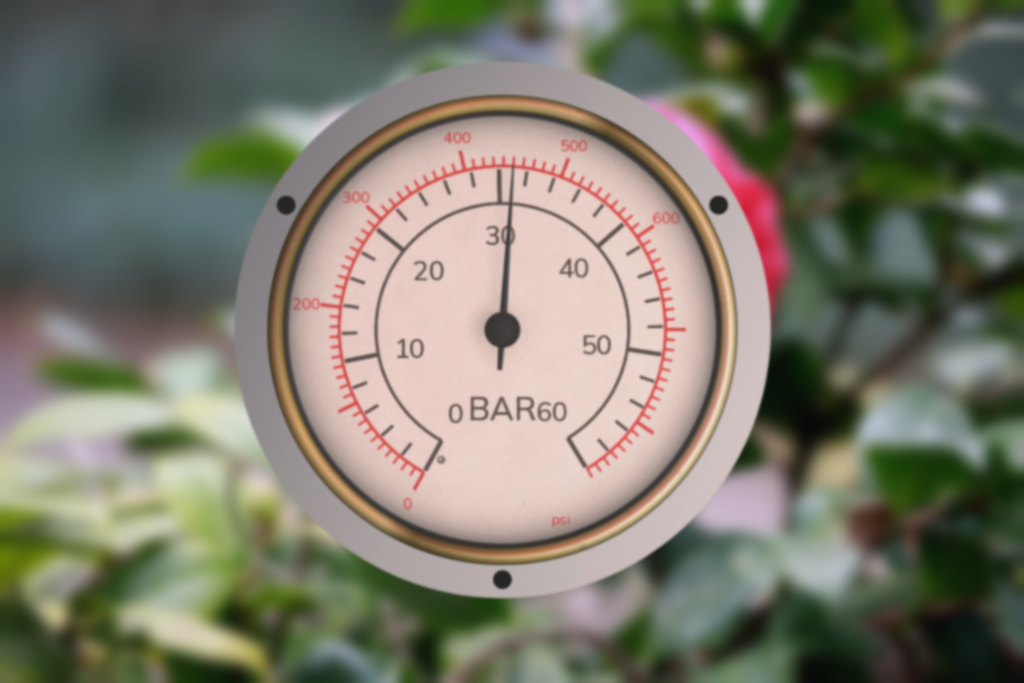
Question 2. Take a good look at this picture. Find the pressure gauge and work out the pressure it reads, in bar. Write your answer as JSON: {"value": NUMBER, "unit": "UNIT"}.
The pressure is {"value": 31, "unit": "bar"}
